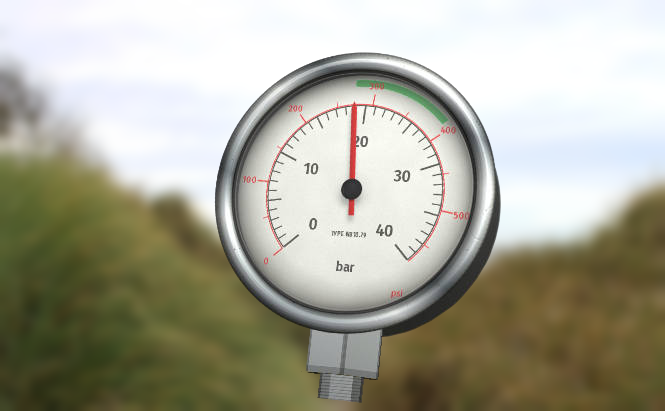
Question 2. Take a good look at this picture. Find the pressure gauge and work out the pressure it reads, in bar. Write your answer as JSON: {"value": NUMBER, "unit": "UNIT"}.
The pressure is {"value": 19, "unit": "bar"}
